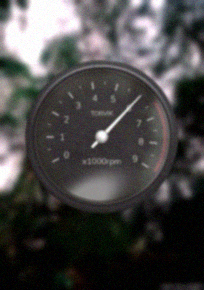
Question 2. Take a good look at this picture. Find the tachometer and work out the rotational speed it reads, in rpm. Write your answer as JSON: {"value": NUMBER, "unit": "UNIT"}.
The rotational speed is {"value": 6000, "unit": "rpm"}
